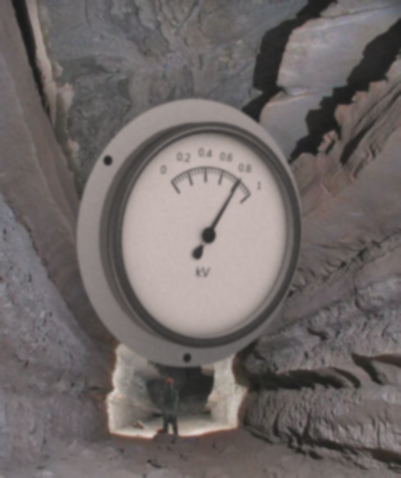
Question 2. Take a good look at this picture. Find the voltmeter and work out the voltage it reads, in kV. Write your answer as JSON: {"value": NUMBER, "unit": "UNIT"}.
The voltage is {"value": 0.8, "unit": "kV"}
